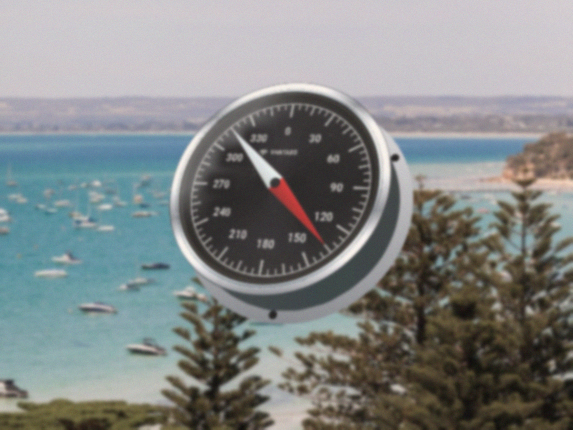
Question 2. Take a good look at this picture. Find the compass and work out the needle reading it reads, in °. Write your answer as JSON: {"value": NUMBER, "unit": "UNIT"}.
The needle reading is {"value": 135, "unit": "°"}
